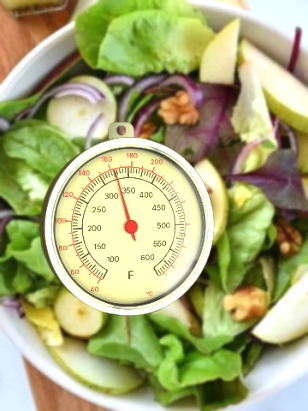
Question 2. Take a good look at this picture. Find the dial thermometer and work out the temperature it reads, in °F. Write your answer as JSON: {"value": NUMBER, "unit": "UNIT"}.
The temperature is {"value": 325, "unit": "°F"}
